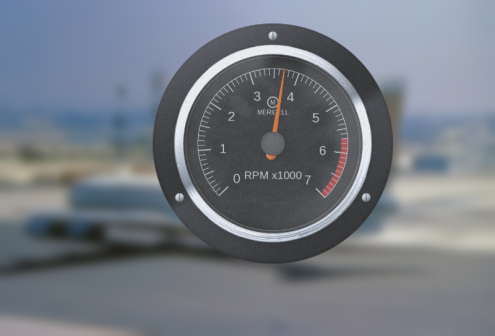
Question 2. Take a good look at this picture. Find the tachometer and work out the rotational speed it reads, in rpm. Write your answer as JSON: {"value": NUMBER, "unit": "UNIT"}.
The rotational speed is {"value": 3700, "unit": "rpm"}
